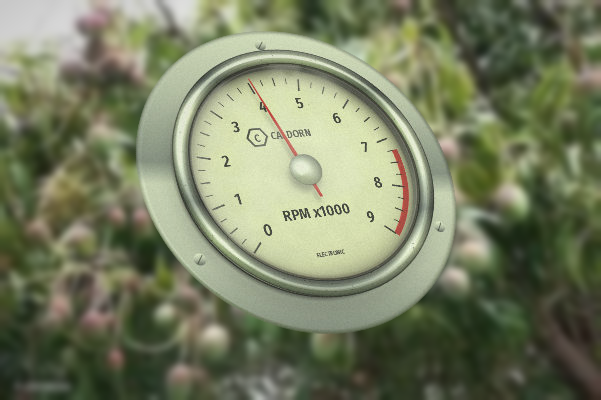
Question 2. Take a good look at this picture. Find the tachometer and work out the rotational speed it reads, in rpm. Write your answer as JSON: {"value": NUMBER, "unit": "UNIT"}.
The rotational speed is {"value": 4000, "unit": "rpm"}
